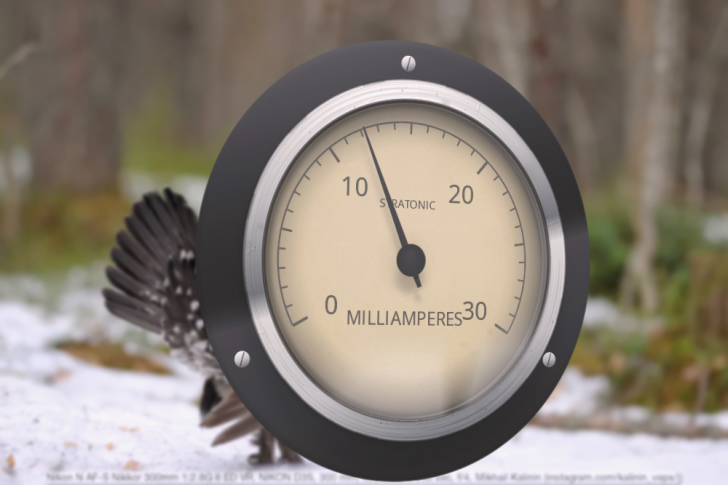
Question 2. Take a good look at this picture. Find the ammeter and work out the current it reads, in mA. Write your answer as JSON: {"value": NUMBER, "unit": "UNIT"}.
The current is {"value": 12, "unit": "mA"}
